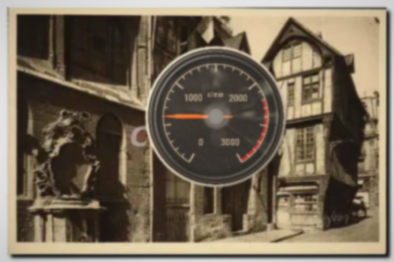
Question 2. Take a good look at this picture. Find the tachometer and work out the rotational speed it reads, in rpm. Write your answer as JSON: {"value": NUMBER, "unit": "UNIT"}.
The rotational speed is {"value": 600, "unit": "rpm"}
